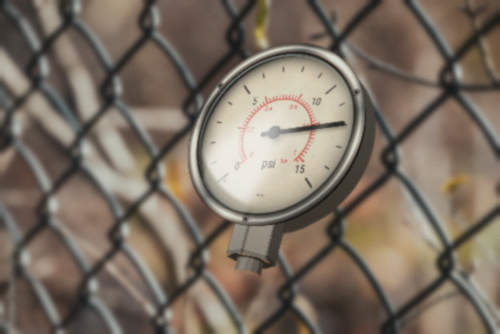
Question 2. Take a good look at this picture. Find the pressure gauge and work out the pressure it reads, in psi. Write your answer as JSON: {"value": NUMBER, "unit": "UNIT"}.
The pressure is {"value": 12, "unit": "psi"}
